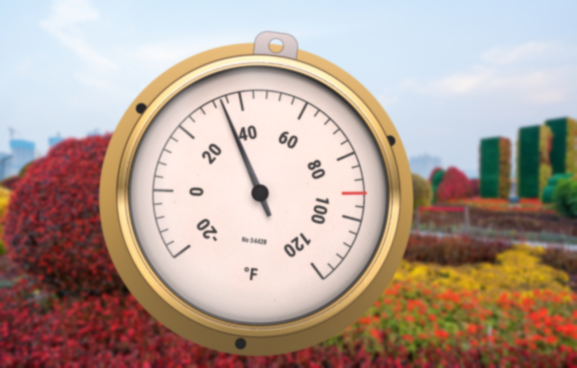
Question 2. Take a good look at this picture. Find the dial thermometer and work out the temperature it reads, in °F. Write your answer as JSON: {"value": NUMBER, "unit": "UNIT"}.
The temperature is {"value": 34, "unit": "°F"}
